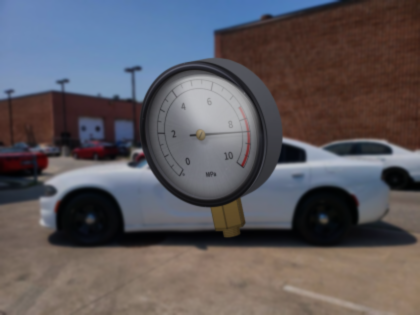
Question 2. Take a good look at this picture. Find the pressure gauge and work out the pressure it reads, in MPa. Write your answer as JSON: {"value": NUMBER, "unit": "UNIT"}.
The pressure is {"value": 8.5, "unit": "MPa"}
